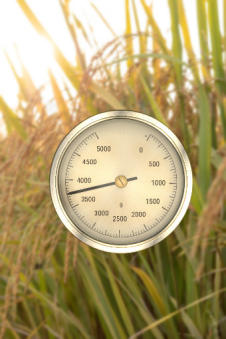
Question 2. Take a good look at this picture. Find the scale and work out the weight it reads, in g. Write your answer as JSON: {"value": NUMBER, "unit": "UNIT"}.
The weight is {"value": 3750, "unit": "g"}
